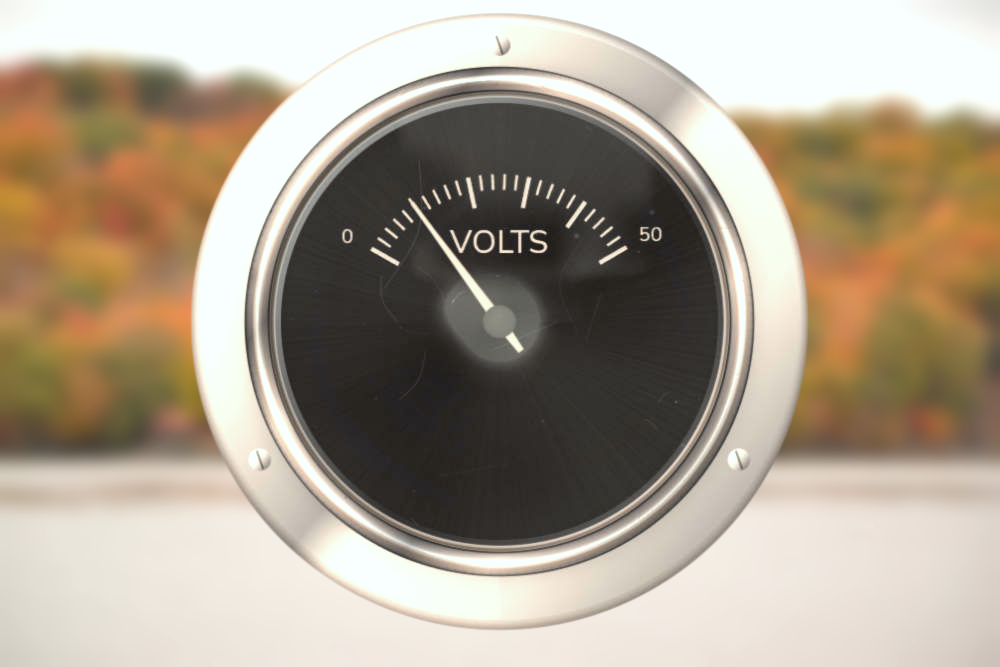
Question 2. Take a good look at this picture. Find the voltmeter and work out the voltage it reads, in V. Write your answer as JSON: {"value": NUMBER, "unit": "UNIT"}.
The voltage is {"value": 10, "unit": "V"}
